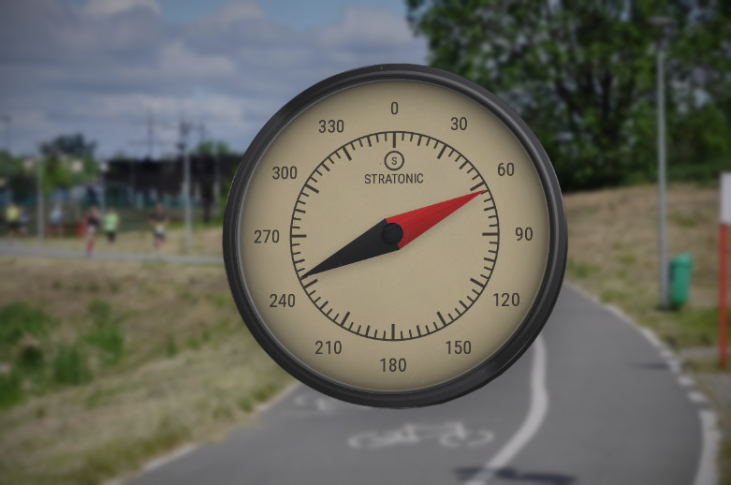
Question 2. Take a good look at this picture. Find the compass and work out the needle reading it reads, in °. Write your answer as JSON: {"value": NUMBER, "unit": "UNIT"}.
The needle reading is {"value": 65, "unit": "°"}
